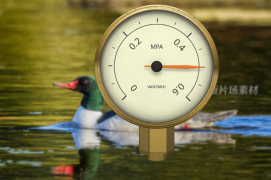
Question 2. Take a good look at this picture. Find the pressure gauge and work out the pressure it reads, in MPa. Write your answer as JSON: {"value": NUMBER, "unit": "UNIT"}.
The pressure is {"value": 0.5, "unit": "MPa"}
